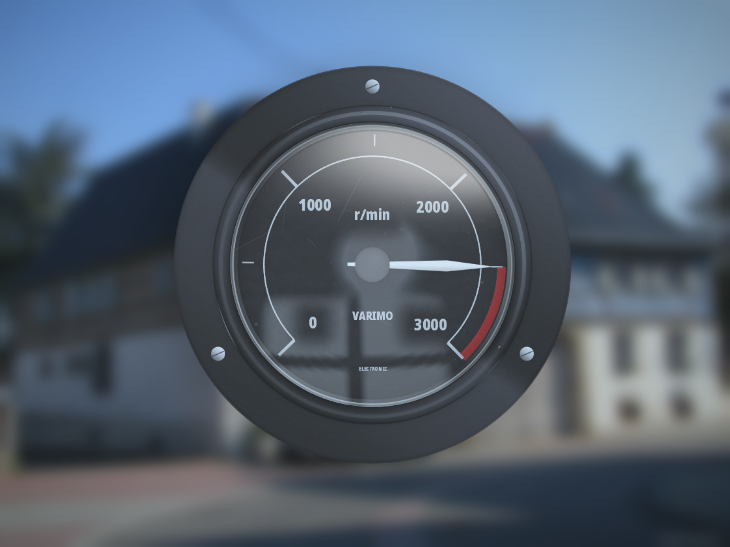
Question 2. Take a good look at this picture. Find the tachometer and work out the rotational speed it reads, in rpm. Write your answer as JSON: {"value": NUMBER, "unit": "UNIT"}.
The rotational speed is {"value": 2500, "unit": "rpm"}
